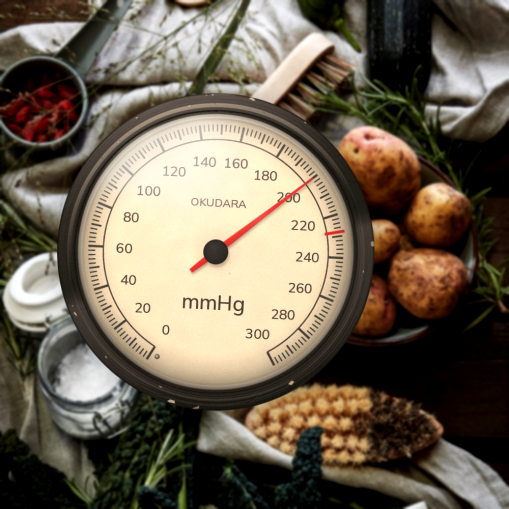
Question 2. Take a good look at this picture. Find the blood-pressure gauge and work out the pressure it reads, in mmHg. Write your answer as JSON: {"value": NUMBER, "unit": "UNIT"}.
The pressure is {"value": 200, "unit": "mmHg"}
